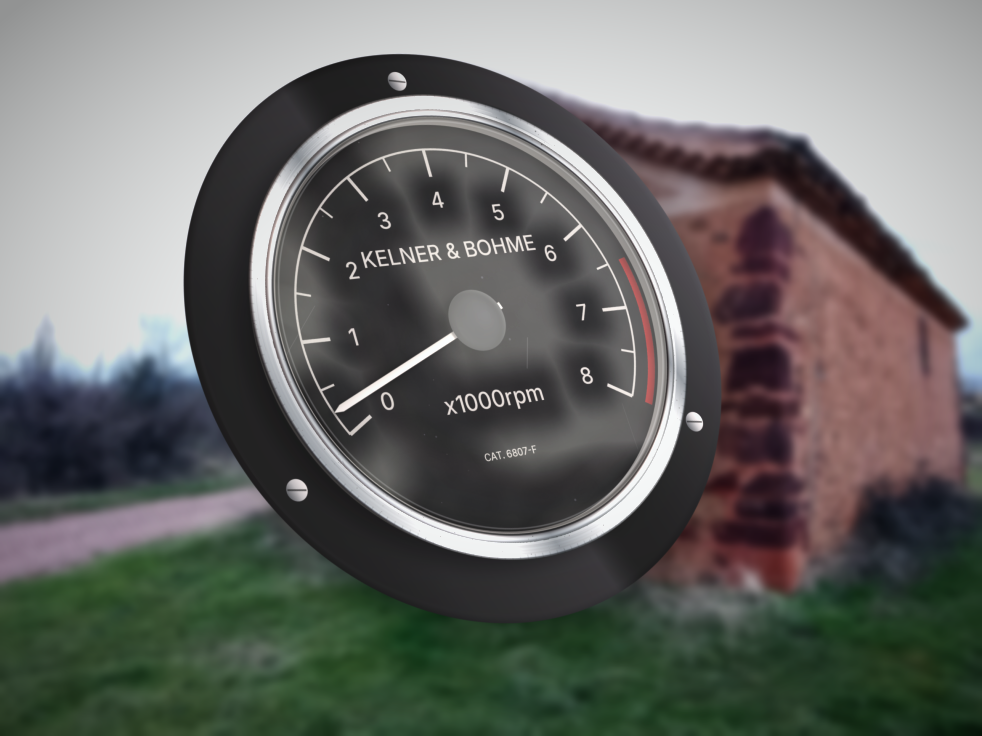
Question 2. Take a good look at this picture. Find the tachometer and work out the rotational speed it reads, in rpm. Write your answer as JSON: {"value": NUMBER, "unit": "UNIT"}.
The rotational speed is {"value": 250, "unit": "rpm"}
